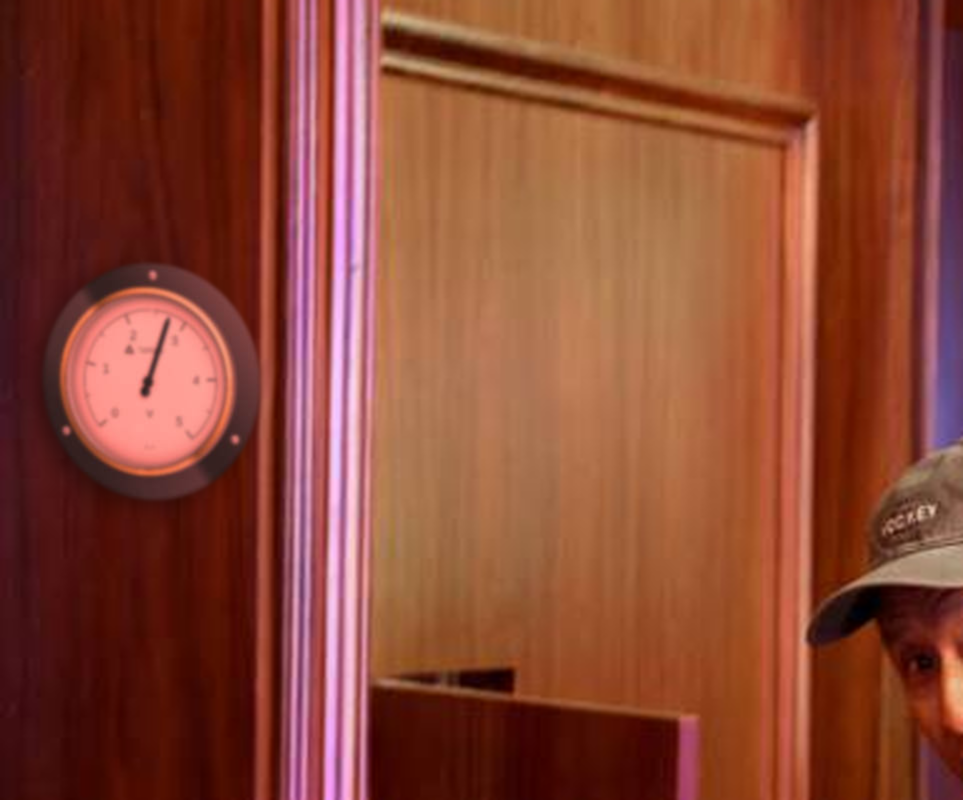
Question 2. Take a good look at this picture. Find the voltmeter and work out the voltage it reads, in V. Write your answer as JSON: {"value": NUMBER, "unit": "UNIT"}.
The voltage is {"value": 2.75, "unit": "V"}
